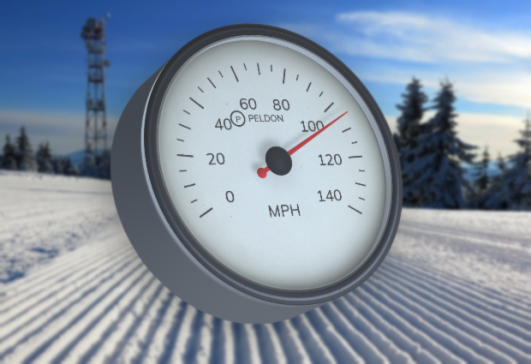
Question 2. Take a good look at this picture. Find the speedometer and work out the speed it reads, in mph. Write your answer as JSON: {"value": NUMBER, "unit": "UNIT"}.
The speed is {"value": 105, "unit": "mph"}
